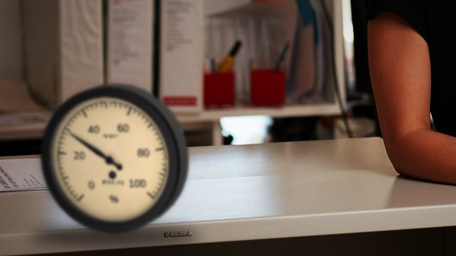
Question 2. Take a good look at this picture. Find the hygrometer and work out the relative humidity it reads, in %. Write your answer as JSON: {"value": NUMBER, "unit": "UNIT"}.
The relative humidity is {"value": 30, "unit": "%"}
